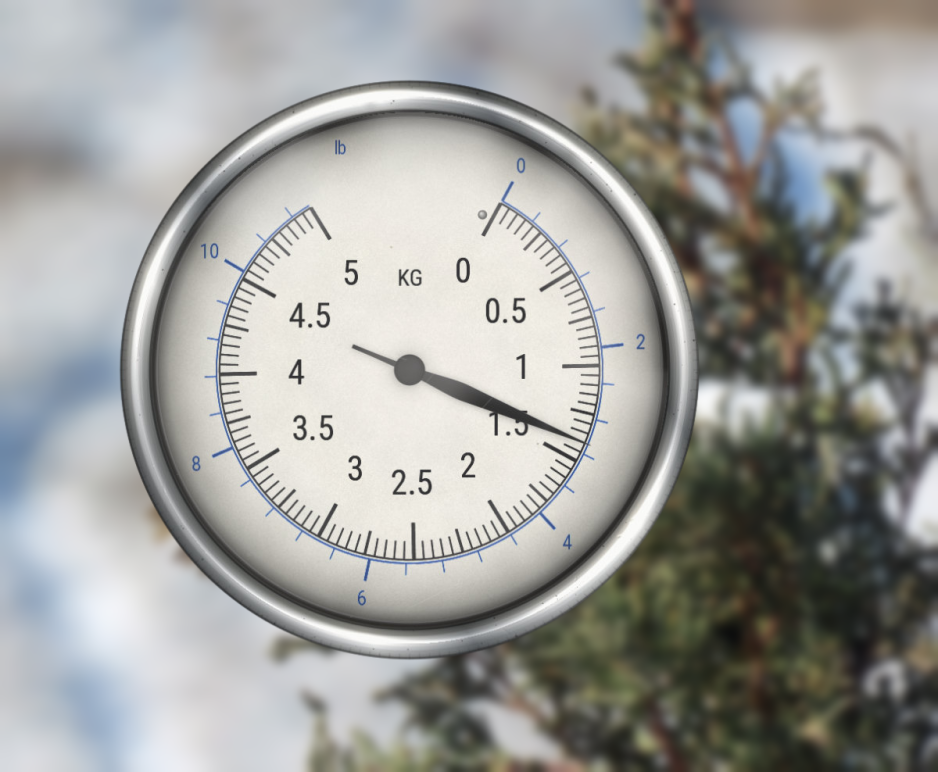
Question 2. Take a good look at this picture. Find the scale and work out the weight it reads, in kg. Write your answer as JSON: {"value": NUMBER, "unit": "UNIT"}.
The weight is {"value": 1.4, "unit": "kg"}
